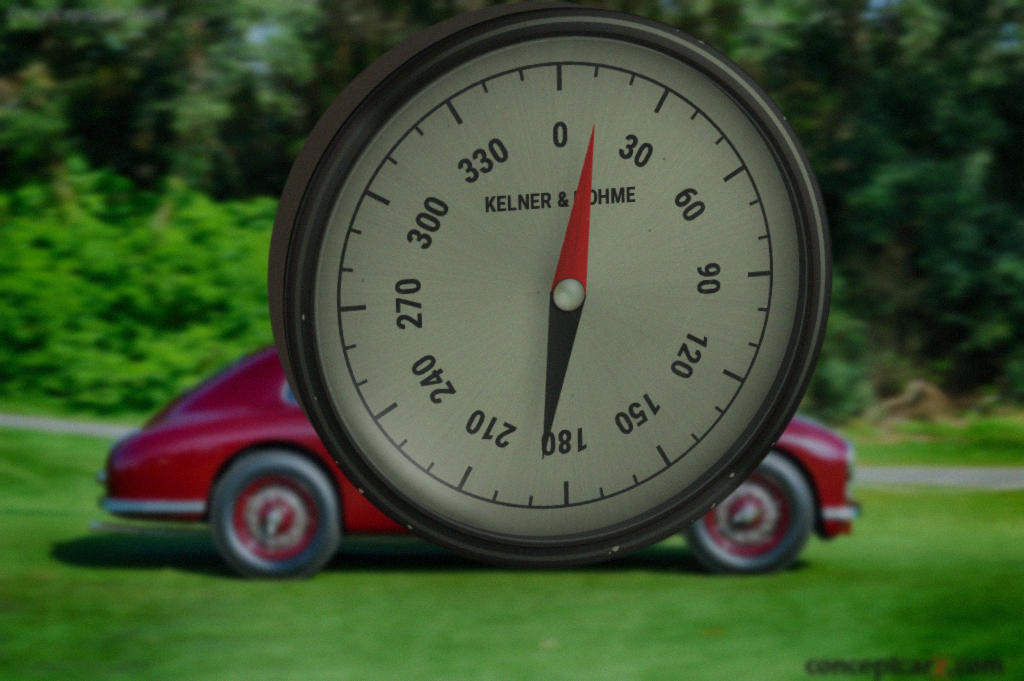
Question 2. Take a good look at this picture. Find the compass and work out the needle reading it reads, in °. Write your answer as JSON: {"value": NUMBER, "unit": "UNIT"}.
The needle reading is {"value": 10, "unit": "°"}
